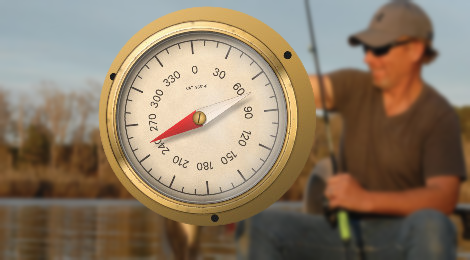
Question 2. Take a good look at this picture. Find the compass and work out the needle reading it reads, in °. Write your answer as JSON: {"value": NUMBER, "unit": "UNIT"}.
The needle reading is {"value": 250, "unit": "°"}
